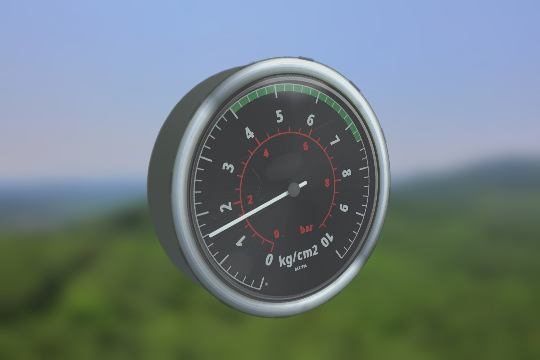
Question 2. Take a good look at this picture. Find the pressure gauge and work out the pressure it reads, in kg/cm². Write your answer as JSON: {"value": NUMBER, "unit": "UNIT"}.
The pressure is {"value": 1.6, "unit": "kg/cm²"}
